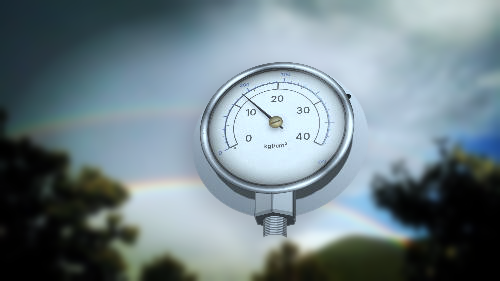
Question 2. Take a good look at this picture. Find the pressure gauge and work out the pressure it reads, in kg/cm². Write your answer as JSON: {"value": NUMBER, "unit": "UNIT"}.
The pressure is {"value": 12.5, "unit": "kg/cm²"}
